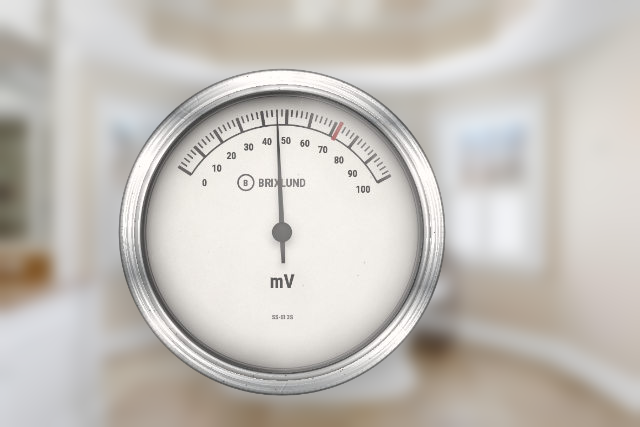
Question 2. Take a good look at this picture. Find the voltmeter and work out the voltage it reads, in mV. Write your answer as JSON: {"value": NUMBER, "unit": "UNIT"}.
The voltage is {"value": 46, "unit": "mV"}
